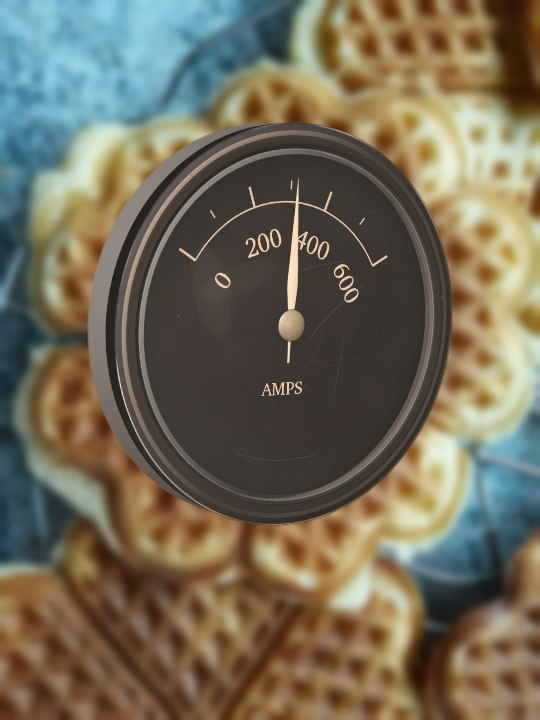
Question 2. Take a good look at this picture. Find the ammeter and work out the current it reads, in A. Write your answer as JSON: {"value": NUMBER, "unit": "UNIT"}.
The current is {"value": 300, "unit": "A"}
